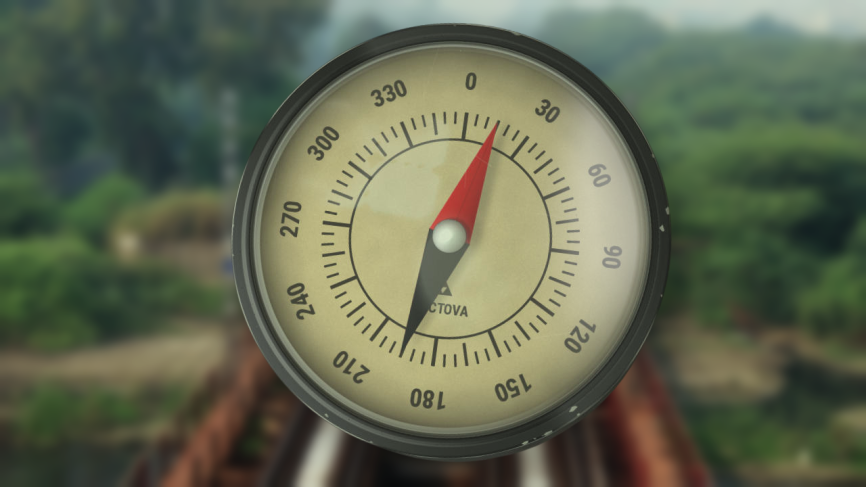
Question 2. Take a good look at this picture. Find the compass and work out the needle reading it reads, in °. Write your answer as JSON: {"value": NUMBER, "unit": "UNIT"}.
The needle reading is {"value": 15, "unit": "°"}
